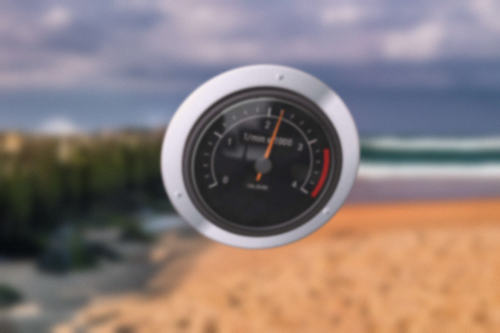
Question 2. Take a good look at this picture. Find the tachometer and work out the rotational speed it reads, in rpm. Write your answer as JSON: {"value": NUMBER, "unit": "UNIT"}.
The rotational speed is {"value": 2200, "unit": "rpm"}
